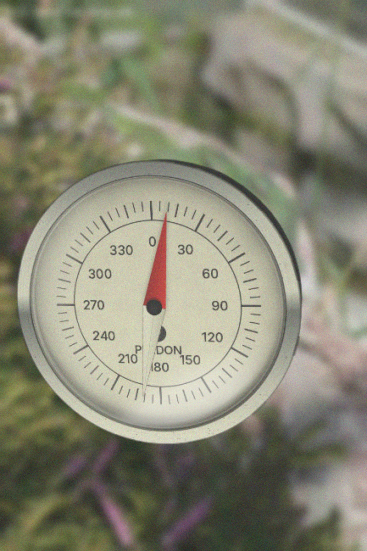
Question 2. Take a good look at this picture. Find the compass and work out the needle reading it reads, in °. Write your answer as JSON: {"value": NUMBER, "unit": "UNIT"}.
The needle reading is {"value": 10, "unit": "°"}
